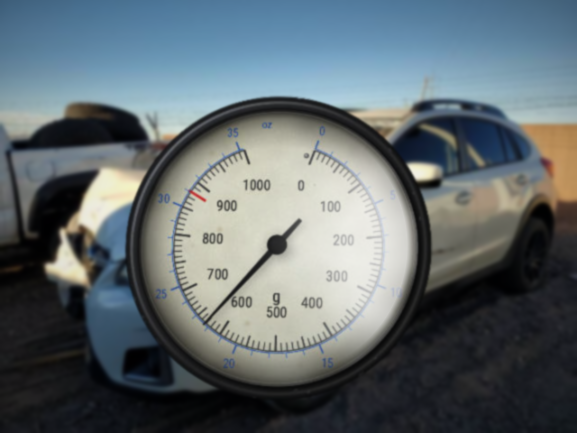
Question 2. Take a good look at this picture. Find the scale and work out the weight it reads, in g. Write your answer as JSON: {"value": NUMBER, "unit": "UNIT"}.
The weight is {"value": 630, "unit": "g"}
